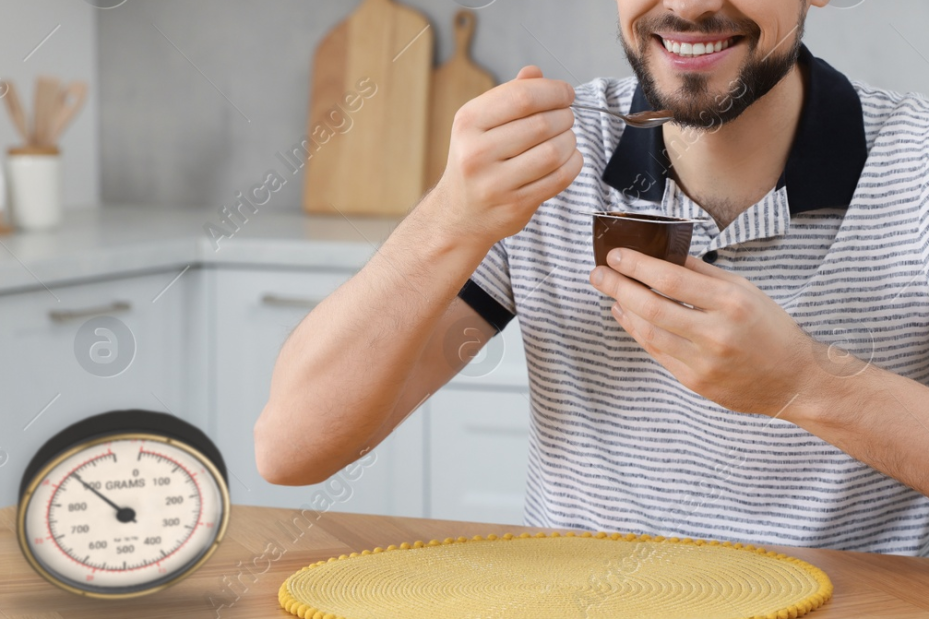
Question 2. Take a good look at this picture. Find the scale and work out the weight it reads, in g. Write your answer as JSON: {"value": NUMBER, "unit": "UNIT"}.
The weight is {"value": 900, "unit": "g"}
